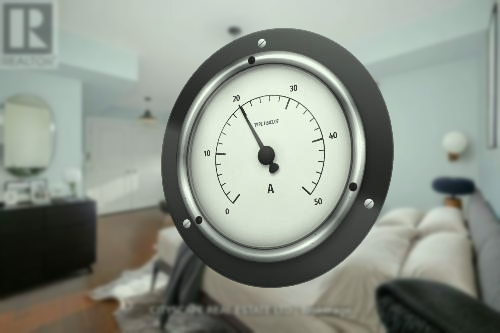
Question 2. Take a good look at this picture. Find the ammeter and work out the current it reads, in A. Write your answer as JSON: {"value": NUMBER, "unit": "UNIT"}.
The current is {"value": 20, "unit": "A"}
